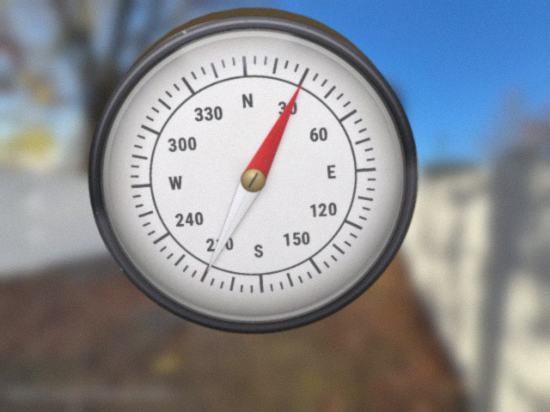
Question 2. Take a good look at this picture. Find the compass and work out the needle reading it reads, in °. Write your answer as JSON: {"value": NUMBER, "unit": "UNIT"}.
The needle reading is {"value": 30, "unit": "°"}
